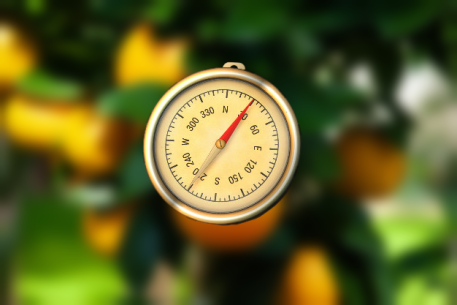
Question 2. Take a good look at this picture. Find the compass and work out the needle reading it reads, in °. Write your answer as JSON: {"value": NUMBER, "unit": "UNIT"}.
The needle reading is {"value": 30, "unit": "°"}
